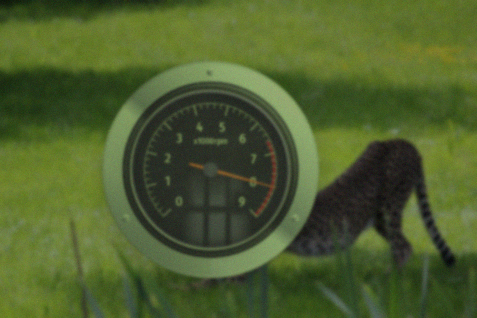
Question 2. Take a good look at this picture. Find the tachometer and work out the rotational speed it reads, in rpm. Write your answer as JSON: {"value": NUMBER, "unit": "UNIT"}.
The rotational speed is {"value": 8000, "unit": "rpm"}
